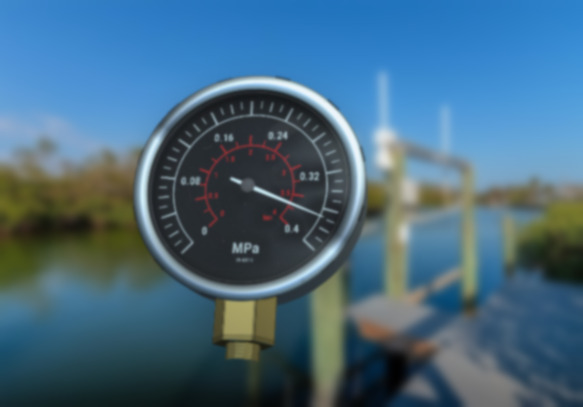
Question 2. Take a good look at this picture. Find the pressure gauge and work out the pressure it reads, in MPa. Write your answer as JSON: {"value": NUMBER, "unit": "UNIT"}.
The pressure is {"value": 0.37, "unit": "MPa"}
